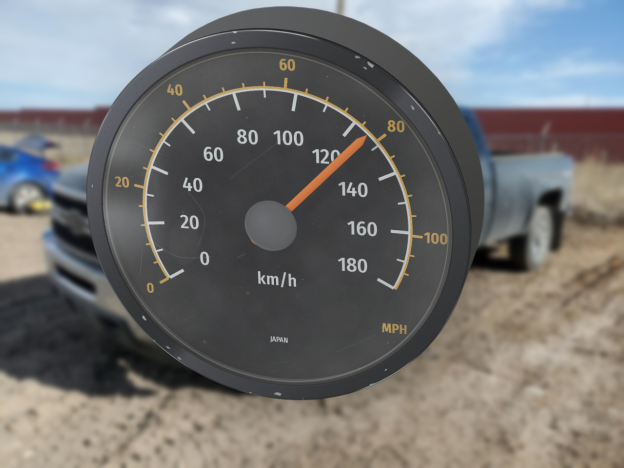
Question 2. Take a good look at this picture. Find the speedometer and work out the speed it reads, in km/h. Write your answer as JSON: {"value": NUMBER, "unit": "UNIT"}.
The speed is {"value": 125, "unit": "km/h"}
